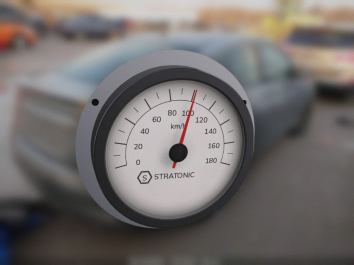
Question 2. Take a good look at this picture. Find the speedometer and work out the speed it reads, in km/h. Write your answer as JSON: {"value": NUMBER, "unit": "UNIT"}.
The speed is {"value": 100, "unit": "km/h"}
